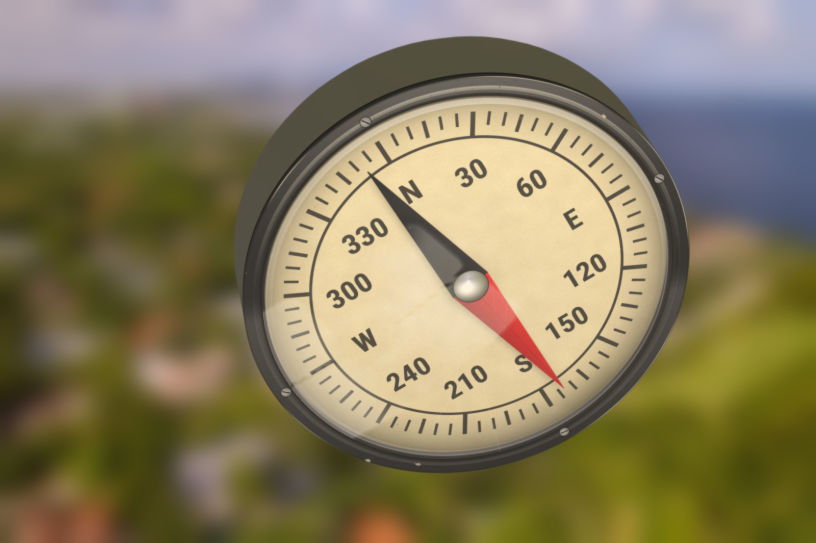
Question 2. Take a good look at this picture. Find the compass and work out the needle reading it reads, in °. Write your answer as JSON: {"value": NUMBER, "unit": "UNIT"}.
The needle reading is {"value": 172.5, "unit": "°"}
